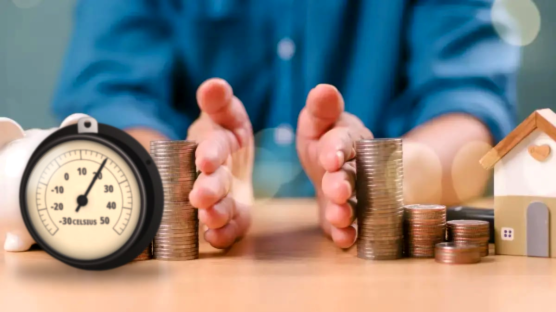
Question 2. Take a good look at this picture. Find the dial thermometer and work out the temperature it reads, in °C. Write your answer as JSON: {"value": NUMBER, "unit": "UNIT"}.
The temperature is {"value": 20, "unit": "°C"}
